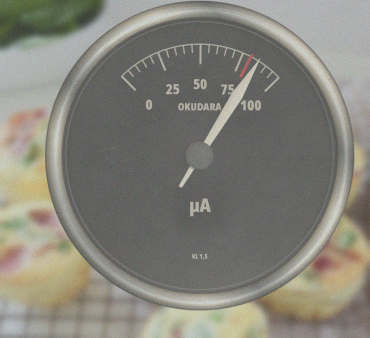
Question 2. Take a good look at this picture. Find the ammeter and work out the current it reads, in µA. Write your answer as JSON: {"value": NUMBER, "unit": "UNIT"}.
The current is {"value": 85, "unit": "µA"}
